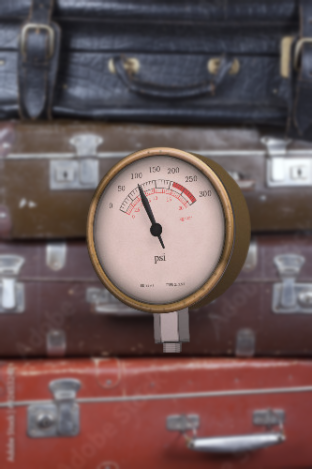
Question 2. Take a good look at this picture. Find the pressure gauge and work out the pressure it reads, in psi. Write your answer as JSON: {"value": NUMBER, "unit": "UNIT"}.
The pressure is {"value": 100, "unit": "psi"}
